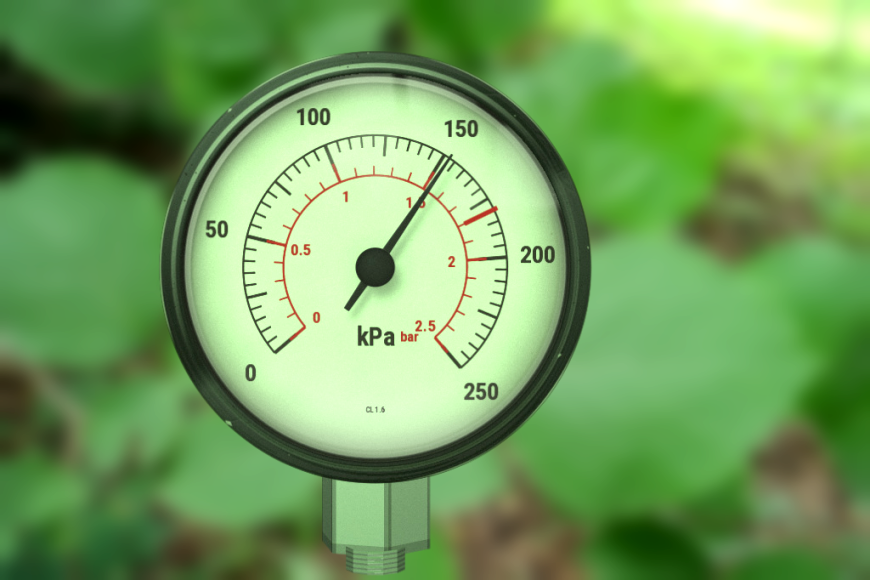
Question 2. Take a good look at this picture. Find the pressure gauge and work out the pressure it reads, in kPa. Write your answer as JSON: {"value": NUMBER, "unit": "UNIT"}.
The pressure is {"value": 152.5, "unit": "kPa"}
